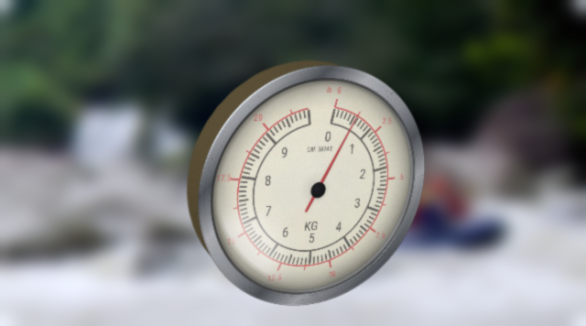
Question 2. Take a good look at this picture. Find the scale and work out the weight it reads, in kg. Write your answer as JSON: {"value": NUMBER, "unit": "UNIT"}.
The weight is {"value": 0.5, "unit": "kg"}
